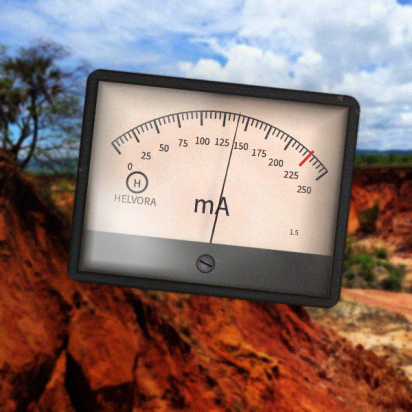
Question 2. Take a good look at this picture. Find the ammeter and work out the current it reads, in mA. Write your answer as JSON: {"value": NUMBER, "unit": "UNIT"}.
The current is {"value": 140, "unit": "mA"}
